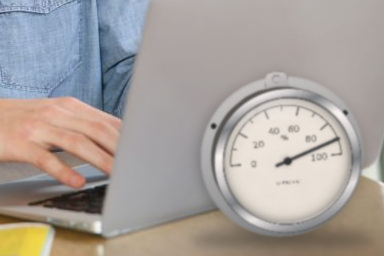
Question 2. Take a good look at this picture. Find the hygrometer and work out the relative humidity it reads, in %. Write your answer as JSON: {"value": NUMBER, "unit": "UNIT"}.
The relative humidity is {"value": 90, "unit": "%"}
